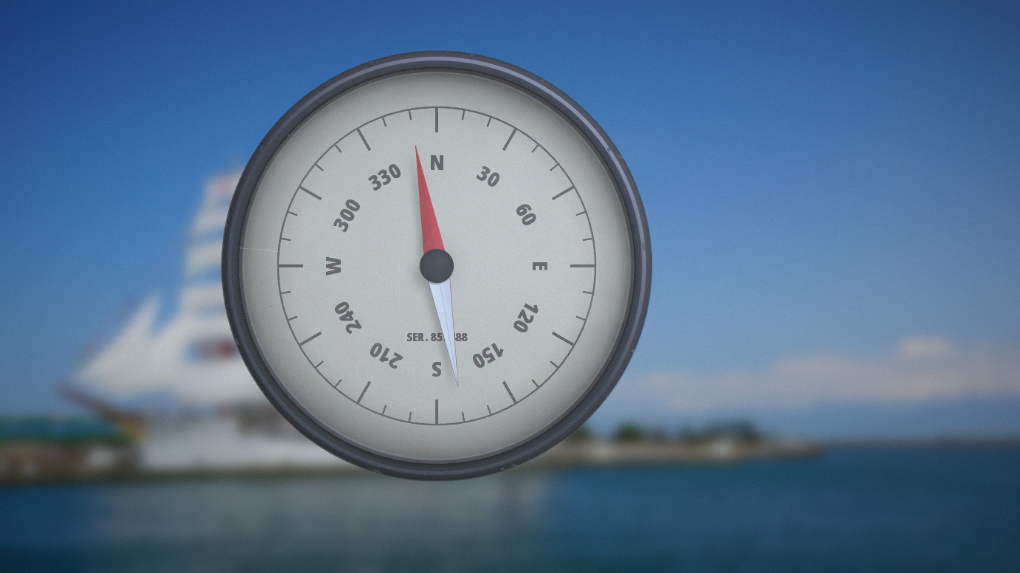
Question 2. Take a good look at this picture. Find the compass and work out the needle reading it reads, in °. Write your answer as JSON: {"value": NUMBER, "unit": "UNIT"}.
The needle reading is {"value": 350, "unit": "°"}
